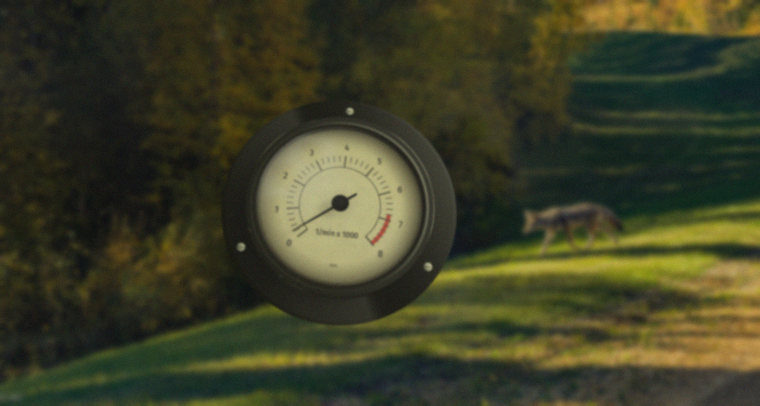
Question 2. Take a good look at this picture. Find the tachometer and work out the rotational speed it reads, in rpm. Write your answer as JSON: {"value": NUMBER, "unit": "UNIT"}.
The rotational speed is {"value": 200, "unit": "rpm"}
